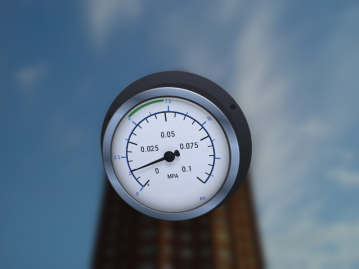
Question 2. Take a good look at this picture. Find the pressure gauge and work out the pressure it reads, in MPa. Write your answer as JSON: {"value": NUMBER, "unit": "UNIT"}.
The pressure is {"value": 0.01, "unit": "MPa"}
